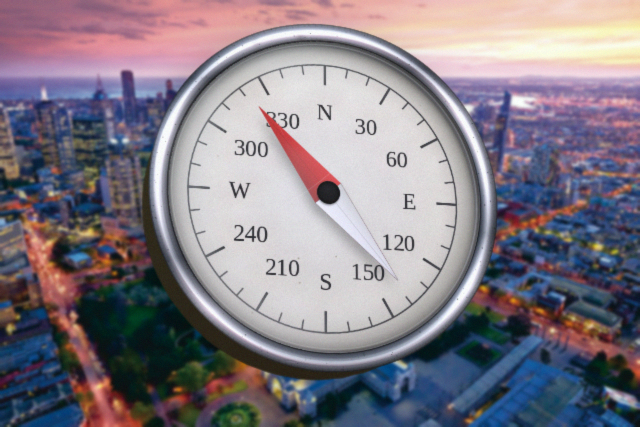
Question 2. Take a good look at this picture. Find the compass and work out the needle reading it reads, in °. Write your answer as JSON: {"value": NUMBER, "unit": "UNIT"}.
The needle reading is {"value": 320, "unit": "°"}
